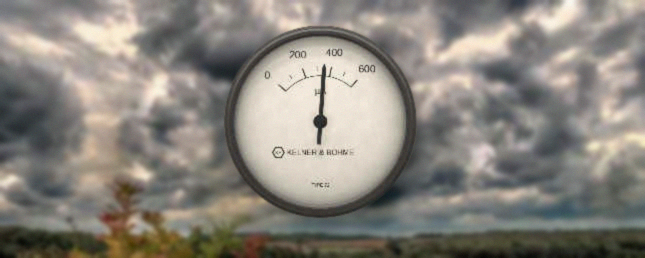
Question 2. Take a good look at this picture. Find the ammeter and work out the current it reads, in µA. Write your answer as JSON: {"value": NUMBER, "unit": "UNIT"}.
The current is {"value": 350, "unit": "µA"}
